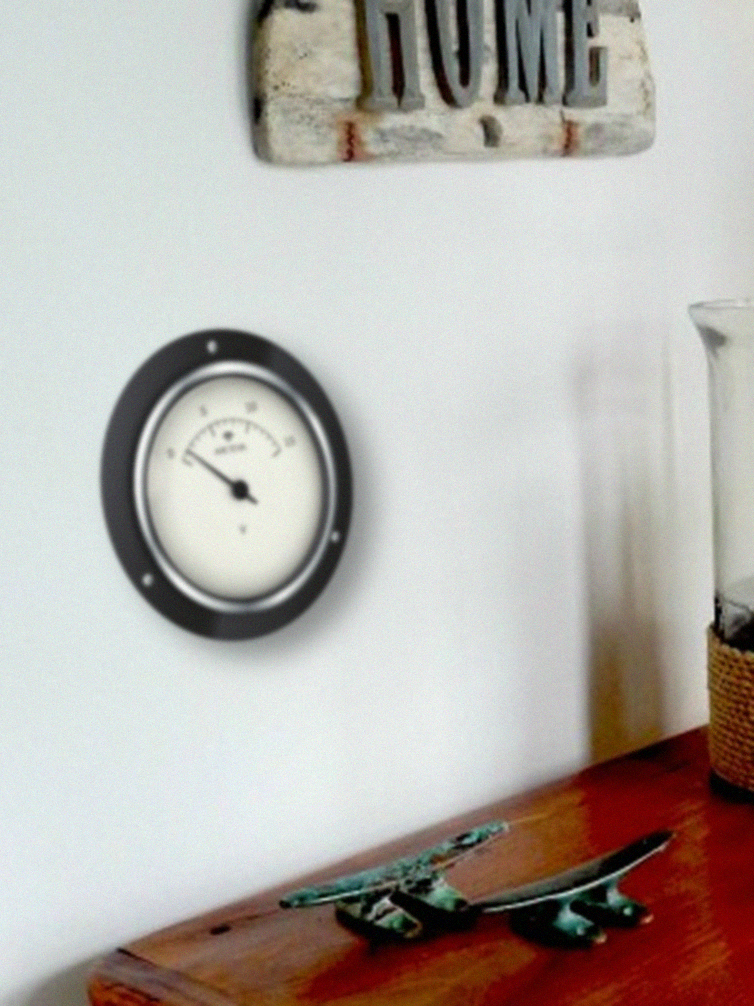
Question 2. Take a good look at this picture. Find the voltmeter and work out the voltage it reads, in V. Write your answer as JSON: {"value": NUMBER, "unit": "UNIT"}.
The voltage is {"value": 1, "unit": "V"}
